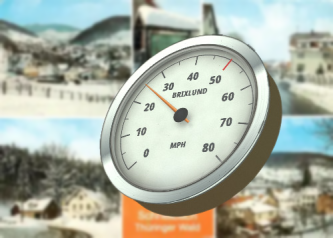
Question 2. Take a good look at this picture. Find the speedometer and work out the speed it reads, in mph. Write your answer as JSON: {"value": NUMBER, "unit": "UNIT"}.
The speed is {"value": 25, "unit": "mph"}
